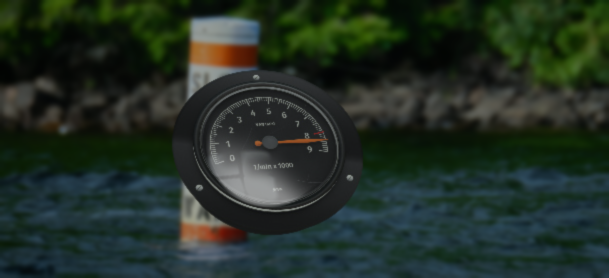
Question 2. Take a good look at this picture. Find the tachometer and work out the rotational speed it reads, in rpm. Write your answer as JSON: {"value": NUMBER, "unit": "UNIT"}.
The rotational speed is {"value": 8500, "unit": "rpm"}
